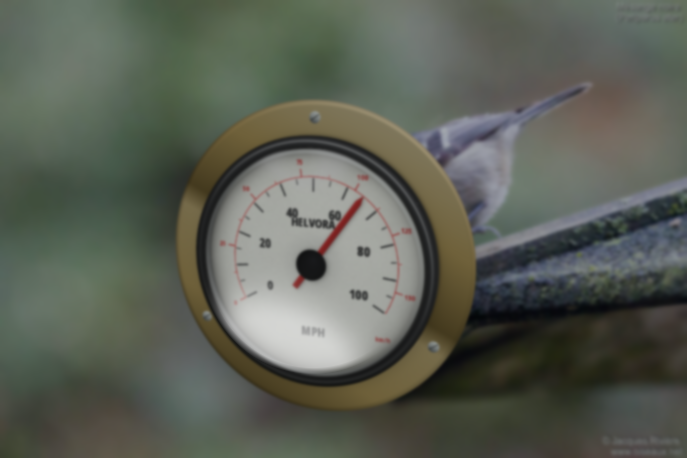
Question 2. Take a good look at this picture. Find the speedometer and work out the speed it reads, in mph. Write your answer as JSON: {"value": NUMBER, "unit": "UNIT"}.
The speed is {"value": 65, "unit": "mph"}
